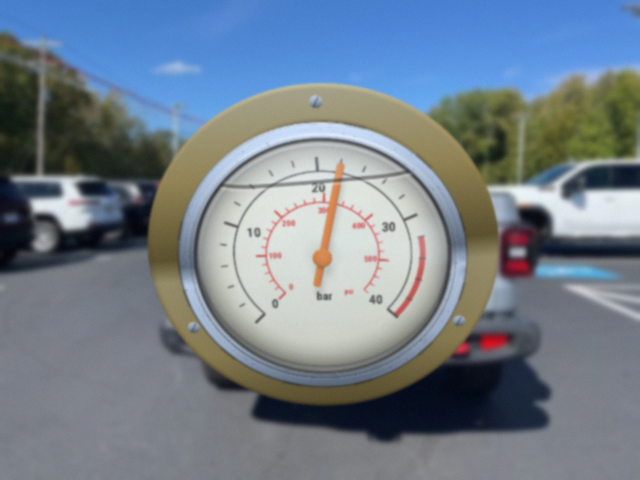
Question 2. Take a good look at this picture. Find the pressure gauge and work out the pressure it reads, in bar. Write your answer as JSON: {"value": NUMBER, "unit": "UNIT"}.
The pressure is {"value": 22, "unit": "bar"}
